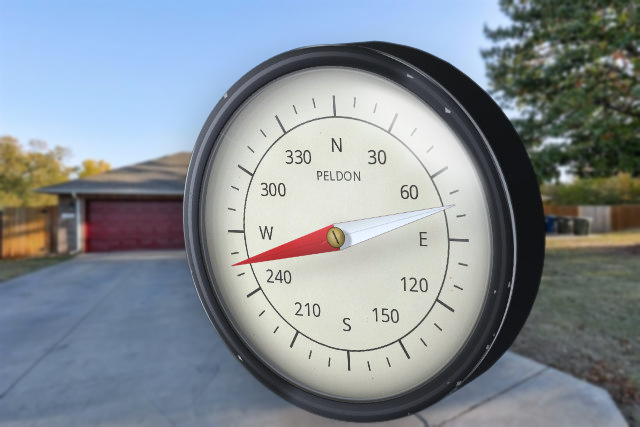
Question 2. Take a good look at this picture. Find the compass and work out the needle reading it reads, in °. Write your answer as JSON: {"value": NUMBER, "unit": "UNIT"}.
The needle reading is {"value": 255, "unit": "°"}
